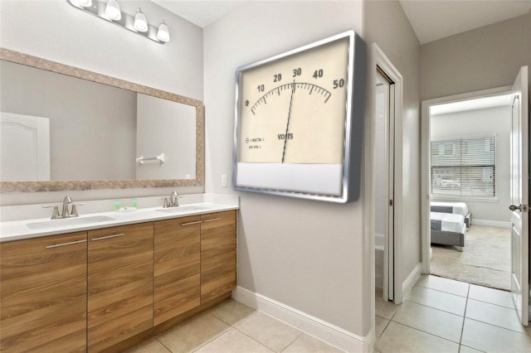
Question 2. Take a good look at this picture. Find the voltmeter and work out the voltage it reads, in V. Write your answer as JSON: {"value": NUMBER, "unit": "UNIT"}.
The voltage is {"value": 30, "unit": "V"}
